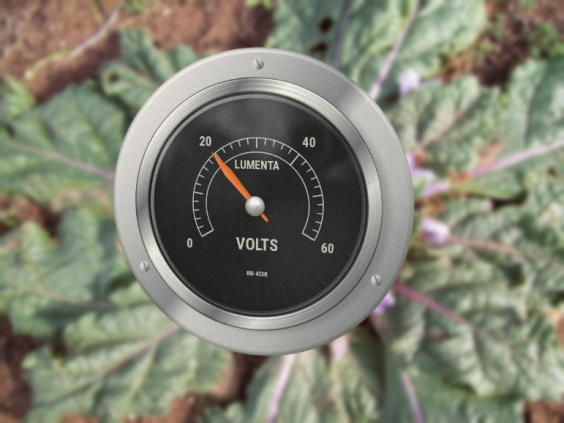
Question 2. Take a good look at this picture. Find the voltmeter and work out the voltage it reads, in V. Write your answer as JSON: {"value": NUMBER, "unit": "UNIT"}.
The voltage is {"value": 20, "unit": "V"}
